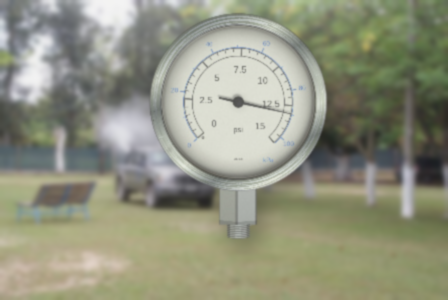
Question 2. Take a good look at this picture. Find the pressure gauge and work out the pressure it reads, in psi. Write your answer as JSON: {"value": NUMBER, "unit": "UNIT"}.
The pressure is {"value": 13, "unit": "psi"}
